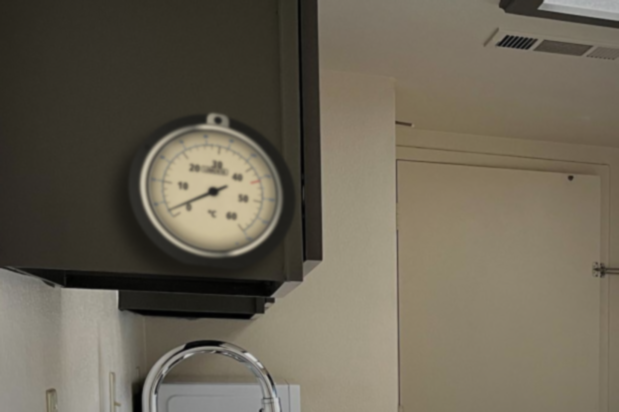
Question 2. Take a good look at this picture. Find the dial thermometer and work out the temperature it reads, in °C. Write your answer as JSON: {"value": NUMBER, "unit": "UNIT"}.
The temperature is {"value": 2, "unit": "°C"}
